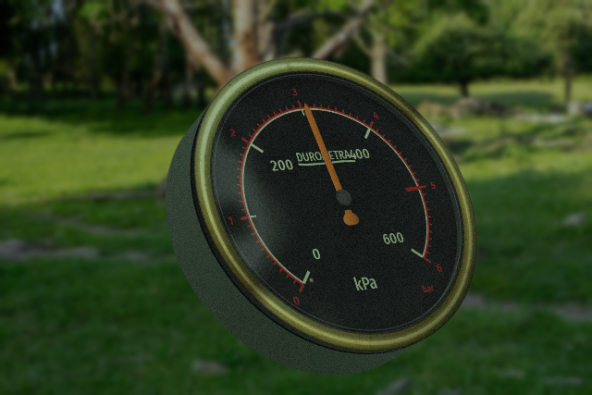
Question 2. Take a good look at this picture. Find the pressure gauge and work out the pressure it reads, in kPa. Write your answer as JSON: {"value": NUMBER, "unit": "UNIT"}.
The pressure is {"value": 300, "unit": "kPa"}
